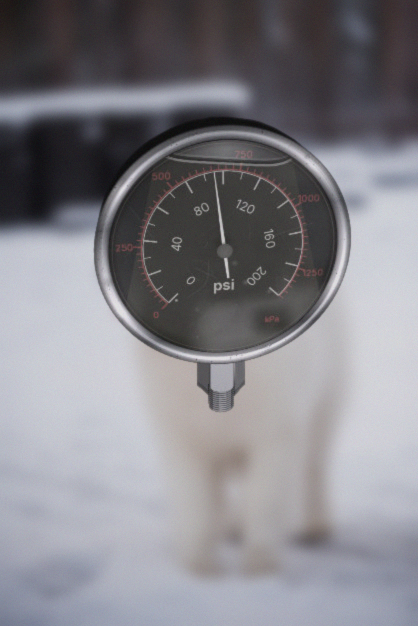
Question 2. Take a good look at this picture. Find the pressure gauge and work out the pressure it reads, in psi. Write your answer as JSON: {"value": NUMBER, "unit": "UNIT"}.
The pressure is {"value": 95, "unit": "psi"}
